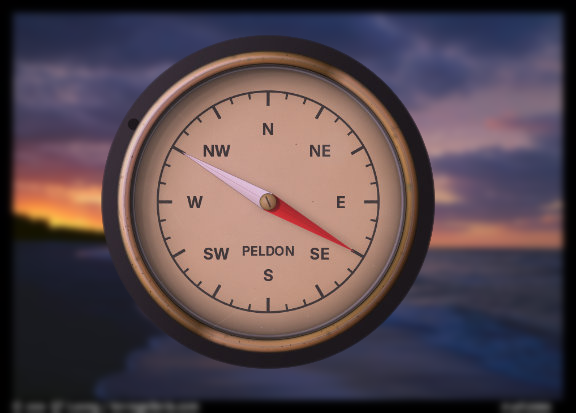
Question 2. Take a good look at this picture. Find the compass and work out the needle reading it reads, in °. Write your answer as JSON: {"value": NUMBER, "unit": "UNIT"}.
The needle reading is {"value": 120, "unit": "°"}
